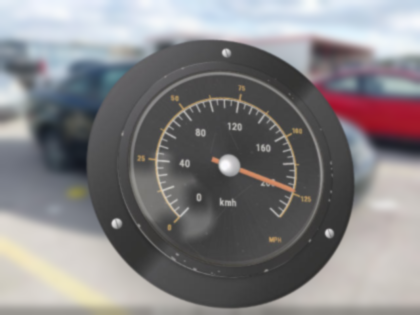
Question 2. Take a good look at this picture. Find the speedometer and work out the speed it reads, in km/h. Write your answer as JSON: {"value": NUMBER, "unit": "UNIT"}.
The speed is {"value": 200, "unit": "km/h"}
